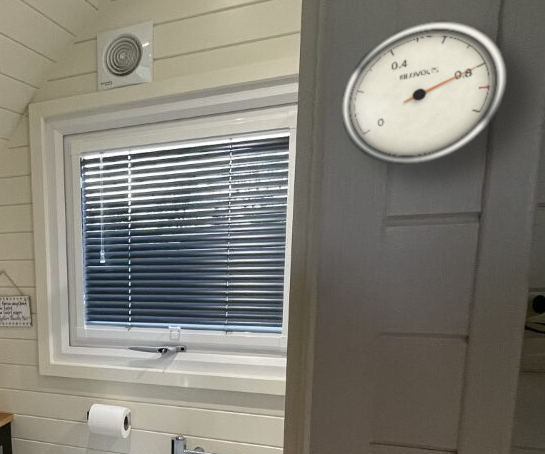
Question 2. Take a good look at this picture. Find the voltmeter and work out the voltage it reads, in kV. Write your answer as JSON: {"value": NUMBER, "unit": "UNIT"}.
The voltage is {"value": 0.8, "unit": "kV"}
